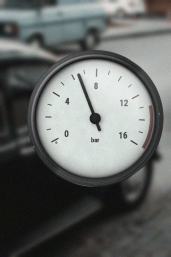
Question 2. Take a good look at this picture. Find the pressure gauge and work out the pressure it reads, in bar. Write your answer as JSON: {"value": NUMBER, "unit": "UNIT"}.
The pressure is {"value": 6.5, "unit": "bar"}
